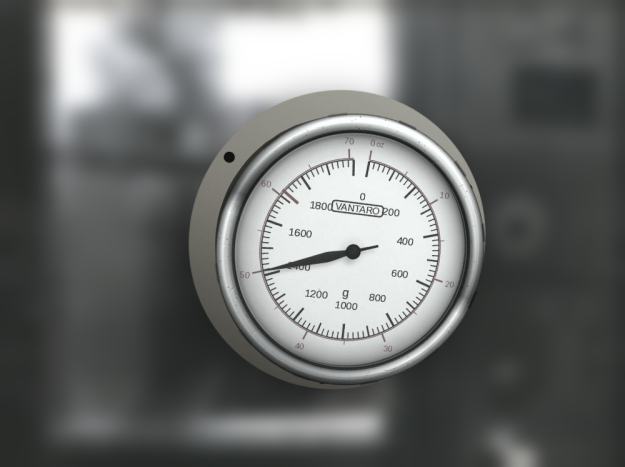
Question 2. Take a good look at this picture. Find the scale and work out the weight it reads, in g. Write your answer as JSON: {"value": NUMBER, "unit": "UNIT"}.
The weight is {"value": 1420, "unit": "g"}
